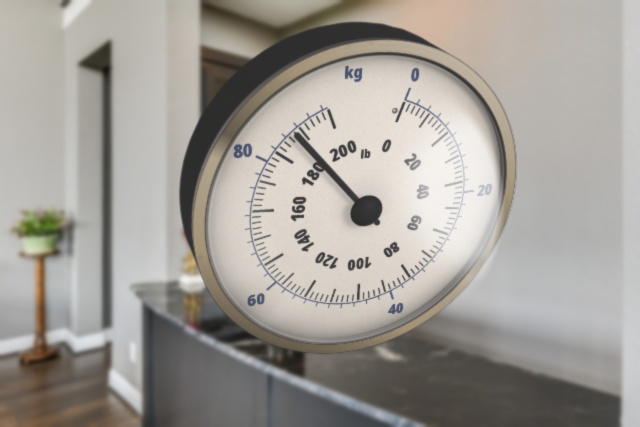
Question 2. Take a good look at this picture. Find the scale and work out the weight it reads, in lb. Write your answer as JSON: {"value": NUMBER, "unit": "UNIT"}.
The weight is {"value": 188, "unit": "lb"}
